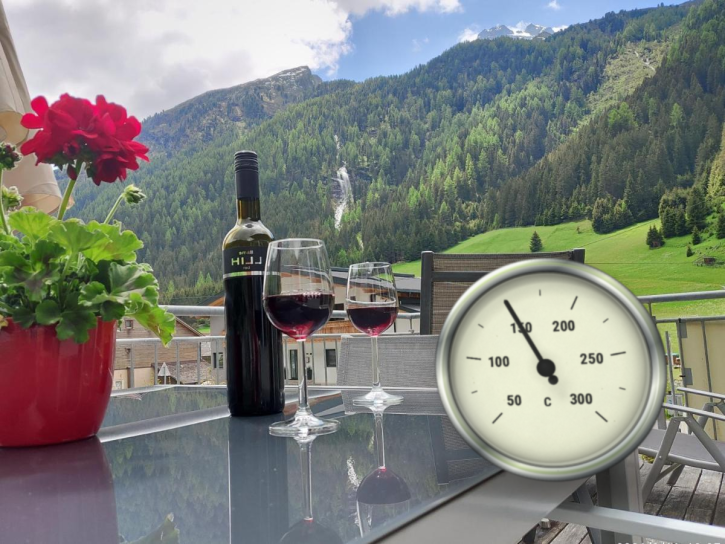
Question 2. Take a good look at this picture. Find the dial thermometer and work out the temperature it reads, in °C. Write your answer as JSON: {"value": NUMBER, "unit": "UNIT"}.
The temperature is {"value": 150, "unit": "°C"}
